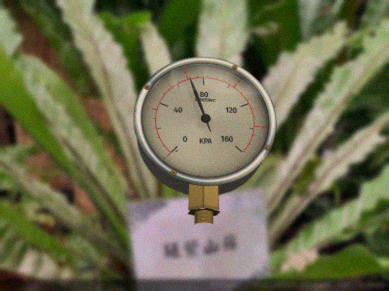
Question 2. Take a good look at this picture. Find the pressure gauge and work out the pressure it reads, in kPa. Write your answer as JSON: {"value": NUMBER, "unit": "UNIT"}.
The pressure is {"value": 70, "unit": "kPa"}
